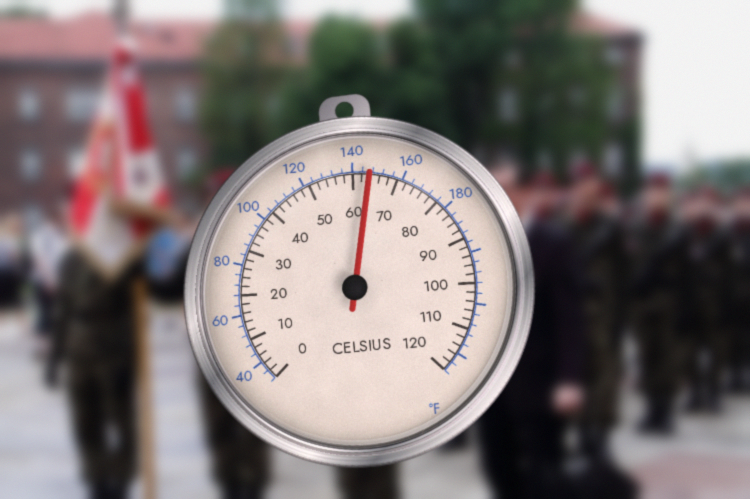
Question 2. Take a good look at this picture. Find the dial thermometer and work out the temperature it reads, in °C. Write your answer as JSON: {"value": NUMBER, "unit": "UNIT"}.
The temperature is {"value": 64, "unit": "°C"}
